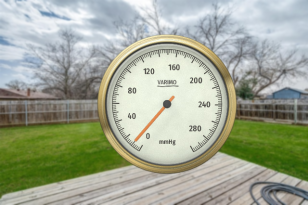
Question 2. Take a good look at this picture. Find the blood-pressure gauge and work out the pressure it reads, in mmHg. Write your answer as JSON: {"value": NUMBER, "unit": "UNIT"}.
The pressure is {"value": 10, "unit": "mmHg"}
